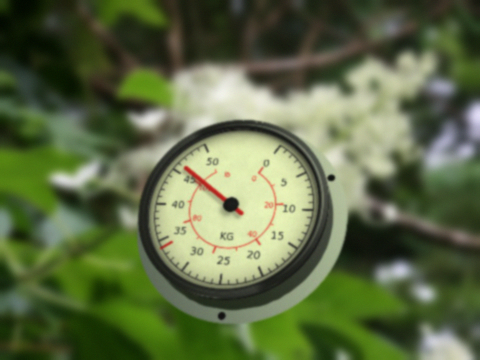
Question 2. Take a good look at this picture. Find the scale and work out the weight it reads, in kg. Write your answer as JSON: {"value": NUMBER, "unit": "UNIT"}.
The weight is {"value": 46, "unit": "kg"}
